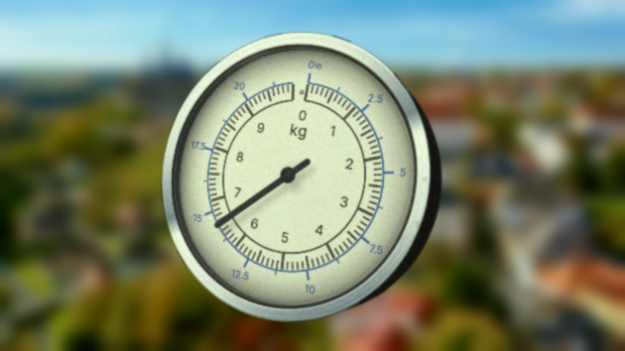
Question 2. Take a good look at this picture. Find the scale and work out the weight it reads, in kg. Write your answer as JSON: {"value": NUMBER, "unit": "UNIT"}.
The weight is {"value": 6.5, "unit": "kg"}
